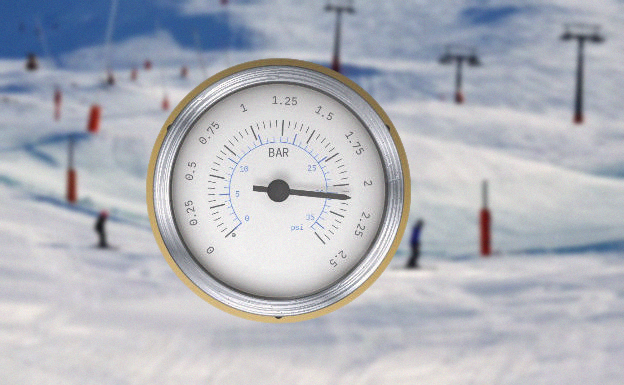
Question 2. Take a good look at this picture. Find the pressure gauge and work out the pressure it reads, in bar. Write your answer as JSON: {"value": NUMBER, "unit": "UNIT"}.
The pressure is {"value": 2.1, "unit": "bar"}
